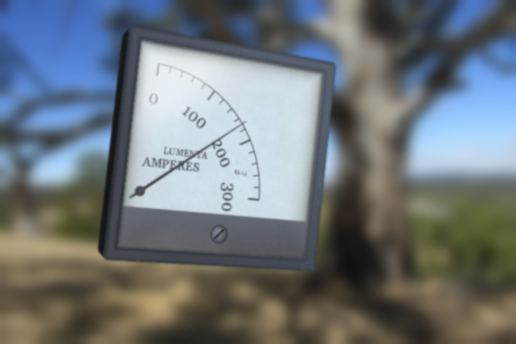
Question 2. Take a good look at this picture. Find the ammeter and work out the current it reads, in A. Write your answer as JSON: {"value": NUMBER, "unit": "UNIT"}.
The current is {"value": 170, "unit": "A"}
